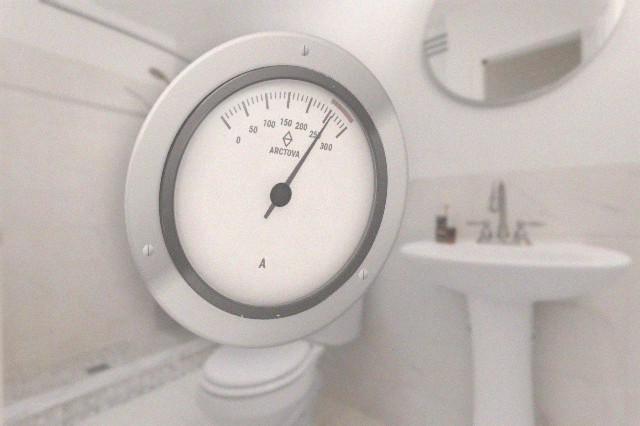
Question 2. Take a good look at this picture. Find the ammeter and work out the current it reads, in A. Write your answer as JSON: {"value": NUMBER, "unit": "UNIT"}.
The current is {"value": 250, "unit": "A"}
